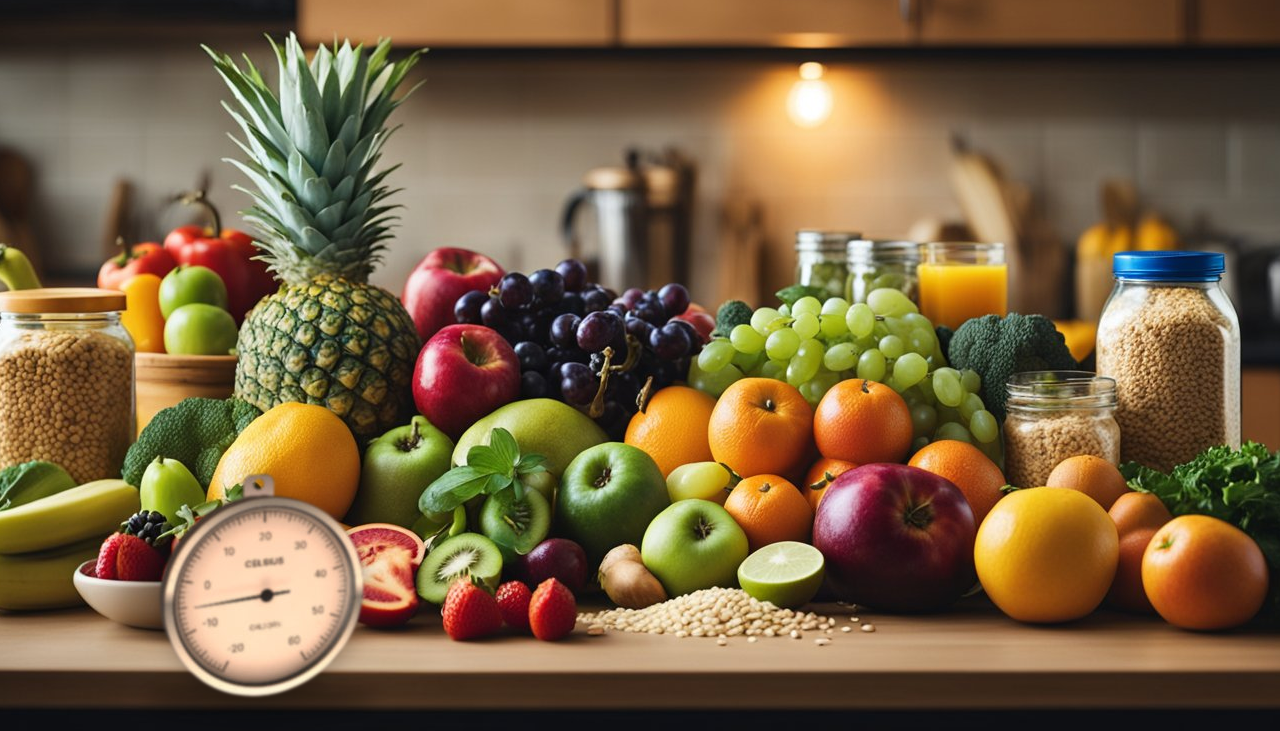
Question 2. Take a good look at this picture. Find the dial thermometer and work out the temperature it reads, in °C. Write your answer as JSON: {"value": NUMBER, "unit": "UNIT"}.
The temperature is {"value": -5, "unit": "°C"}
